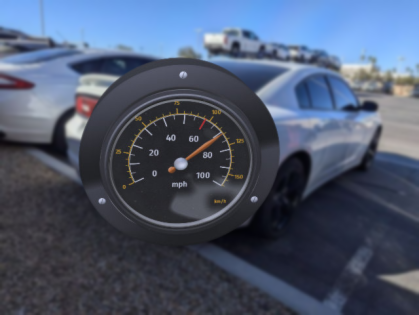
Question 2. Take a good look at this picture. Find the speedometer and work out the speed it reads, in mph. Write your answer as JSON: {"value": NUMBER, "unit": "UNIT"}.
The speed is {"value": 70, "unit": "mph"}
